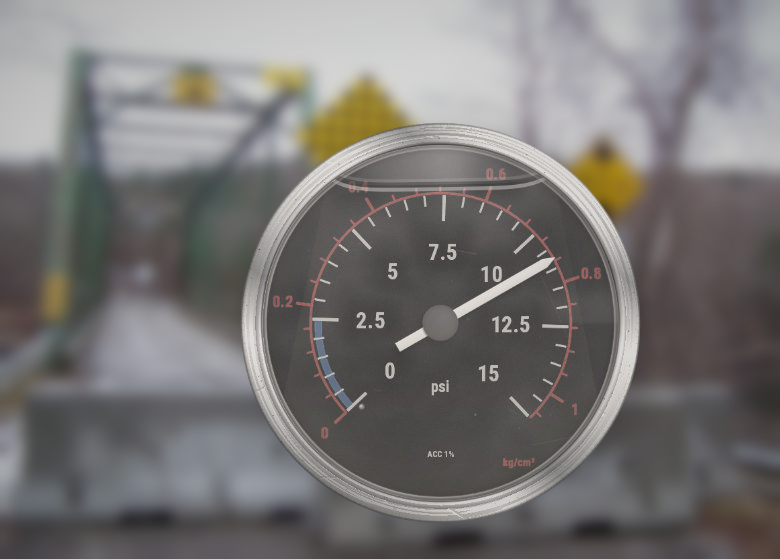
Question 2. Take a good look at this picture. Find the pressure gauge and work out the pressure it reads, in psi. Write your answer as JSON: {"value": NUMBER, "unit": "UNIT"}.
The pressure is {"value": 10.75, "unit": "psi"}
